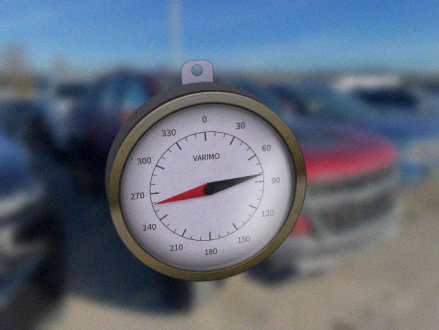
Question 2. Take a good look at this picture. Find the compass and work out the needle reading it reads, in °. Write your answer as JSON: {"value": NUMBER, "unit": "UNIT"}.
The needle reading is {"value": 260, "unit": "°"}
